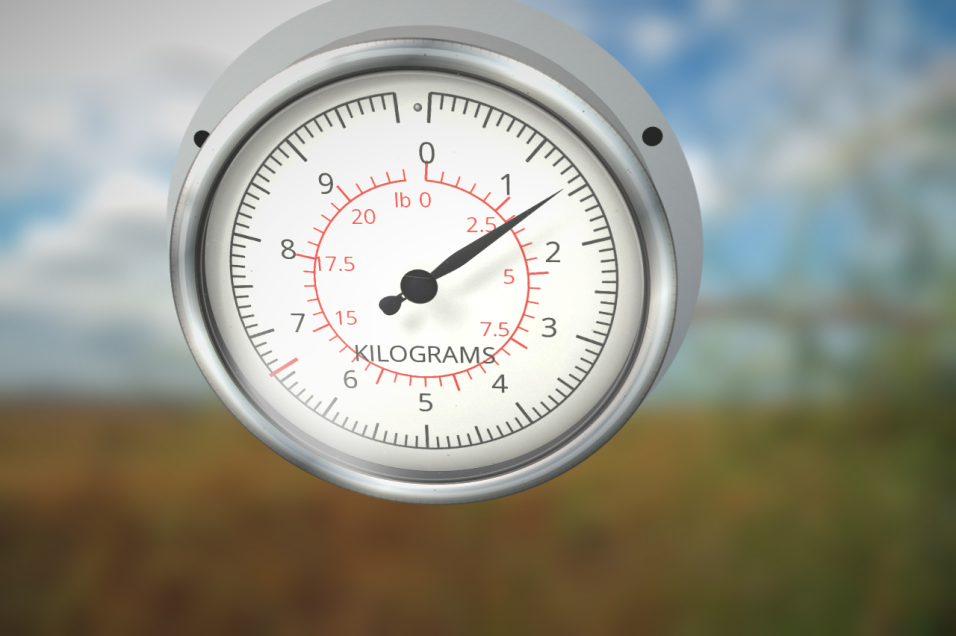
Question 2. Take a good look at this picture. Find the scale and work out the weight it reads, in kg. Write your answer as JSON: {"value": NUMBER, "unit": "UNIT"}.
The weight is {"value": 1.4, "unit": "kg"}
